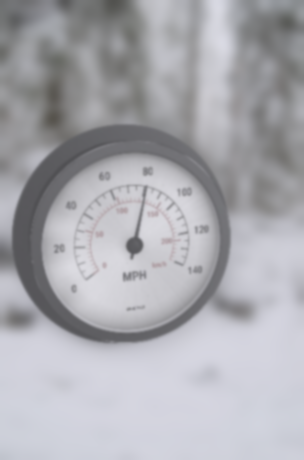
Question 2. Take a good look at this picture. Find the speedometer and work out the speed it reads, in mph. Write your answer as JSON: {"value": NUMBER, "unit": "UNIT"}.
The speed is {"value": 80, "unit": "mph"}
